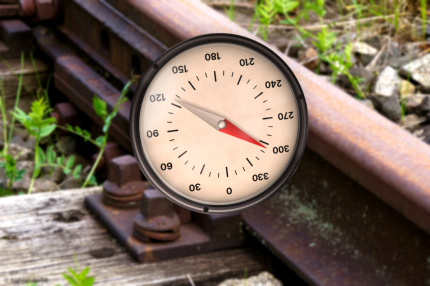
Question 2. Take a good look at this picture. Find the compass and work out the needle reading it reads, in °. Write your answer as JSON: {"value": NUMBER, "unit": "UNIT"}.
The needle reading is {"value": 305, "unit": "°"}
